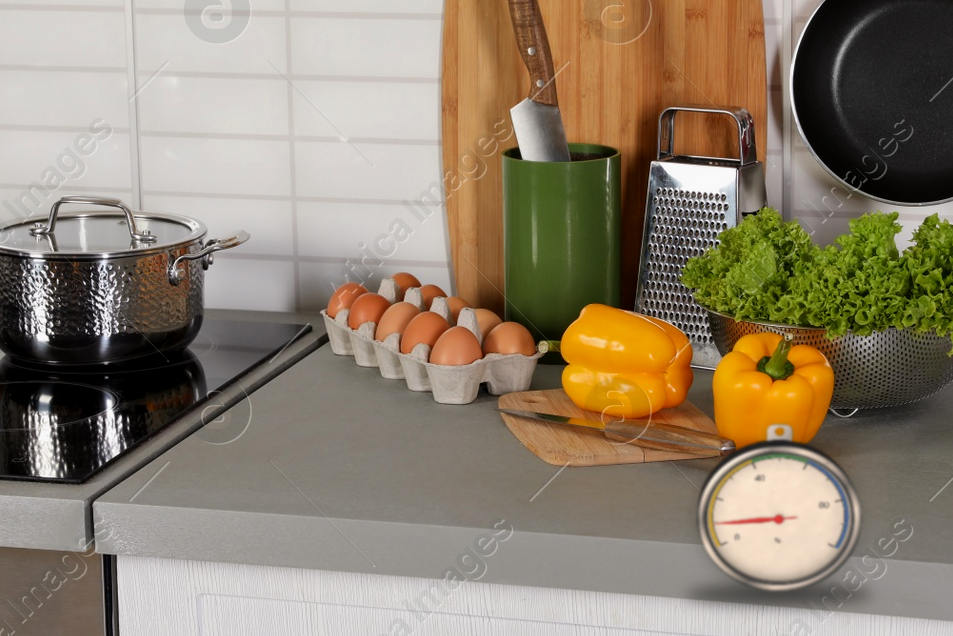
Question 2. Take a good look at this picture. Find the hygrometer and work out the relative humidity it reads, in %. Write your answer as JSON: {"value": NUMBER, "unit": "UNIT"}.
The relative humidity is {"value": 10, "unit": "%"}
